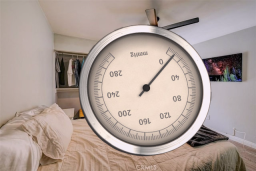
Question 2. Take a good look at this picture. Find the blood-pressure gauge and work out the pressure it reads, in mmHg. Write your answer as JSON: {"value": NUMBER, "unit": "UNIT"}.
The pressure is {"value": 10, "unit": "mmHg"}
